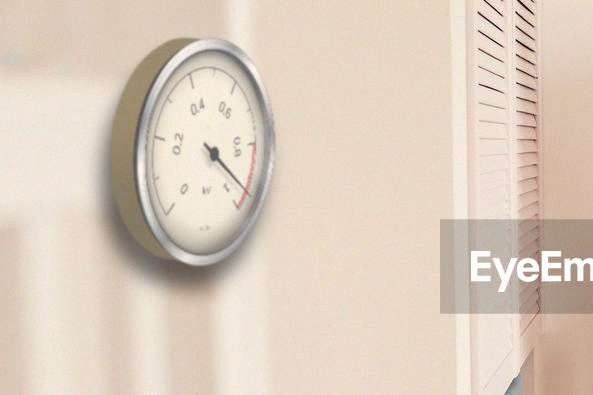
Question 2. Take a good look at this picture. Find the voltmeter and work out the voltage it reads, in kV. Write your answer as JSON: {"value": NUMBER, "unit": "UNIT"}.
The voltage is {"value": 0.95, "unit": "kV"}
